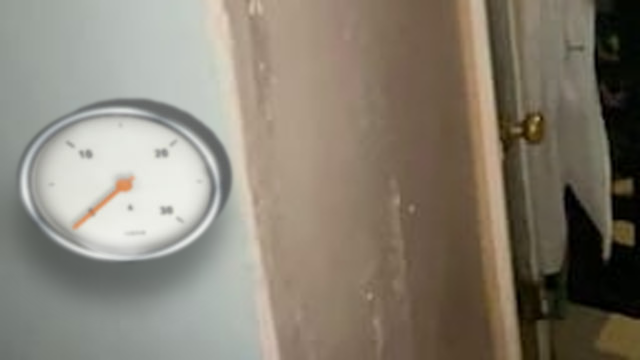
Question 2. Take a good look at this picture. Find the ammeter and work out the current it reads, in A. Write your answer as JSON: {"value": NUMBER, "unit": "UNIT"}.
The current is {"value": 0, "unit": "A"}
